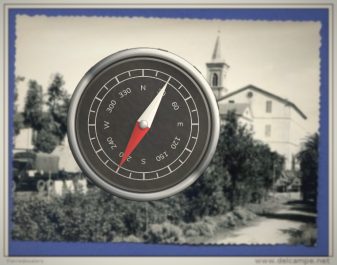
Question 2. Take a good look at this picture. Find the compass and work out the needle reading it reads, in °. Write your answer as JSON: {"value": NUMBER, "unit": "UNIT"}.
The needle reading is {"value": 210, "unit": "°"}
